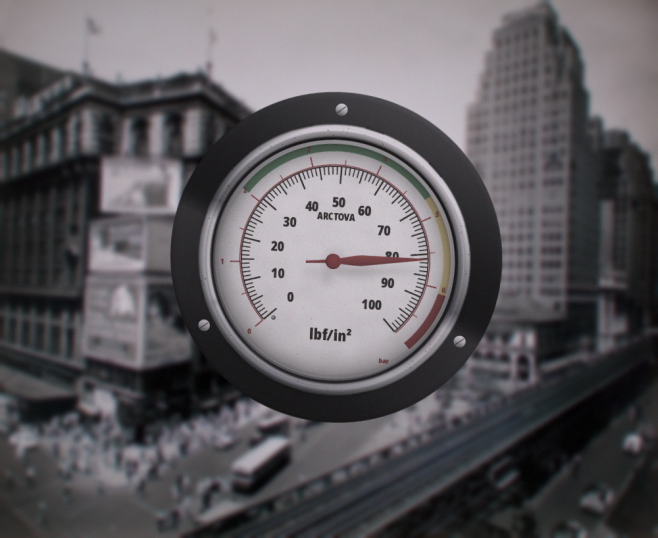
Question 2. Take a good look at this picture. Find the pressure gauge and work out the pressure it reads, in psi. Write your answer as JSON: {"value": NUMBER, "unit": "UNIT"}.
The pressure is {"value": 81, "unit": "psi"}
